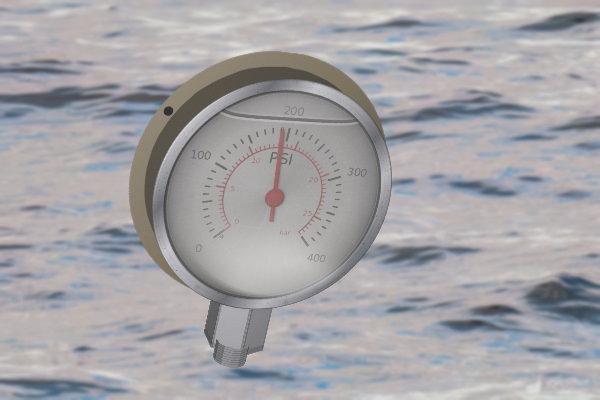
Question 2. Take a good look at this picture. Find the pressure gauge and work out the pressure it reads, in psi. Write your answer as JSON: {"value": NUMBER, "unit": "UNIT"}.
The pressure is {"value": 190, "unit": "psi"}
